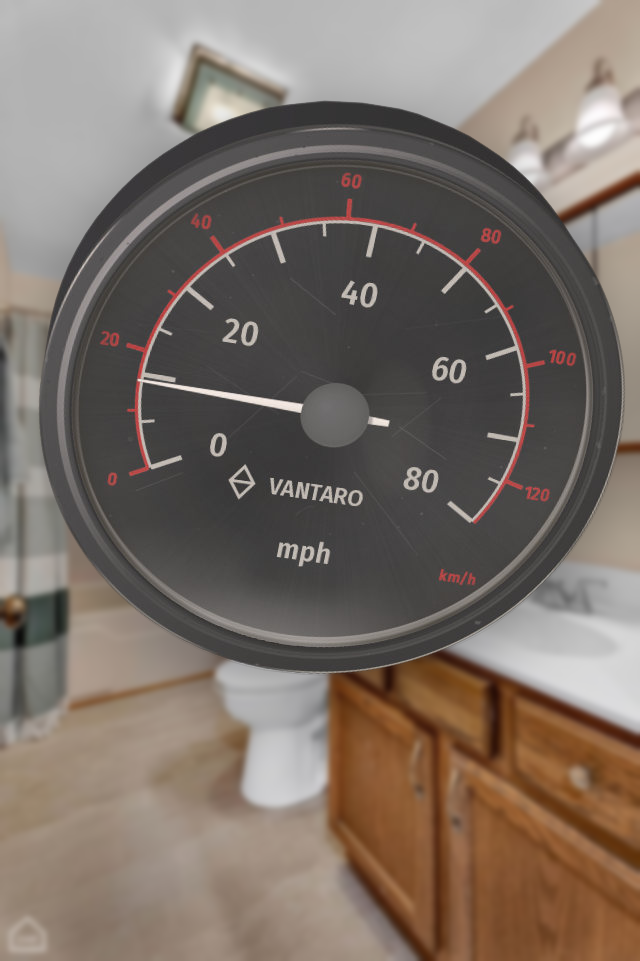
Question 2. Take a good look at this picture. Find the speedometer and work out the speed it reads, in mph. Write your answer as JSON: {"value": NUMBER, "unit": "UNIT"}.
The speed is {"value": 10, "unit": "mph"}
